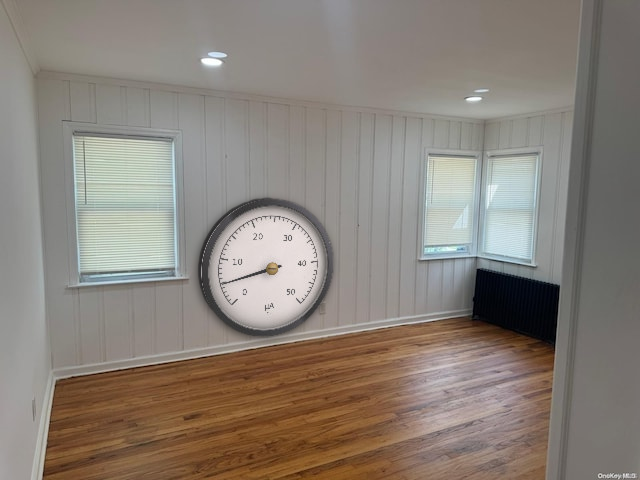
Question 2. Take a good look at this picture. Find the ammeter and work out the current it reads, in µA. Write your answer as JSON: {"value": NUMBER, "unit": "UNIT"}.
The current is {"value": 5, "unit": "µA"}
